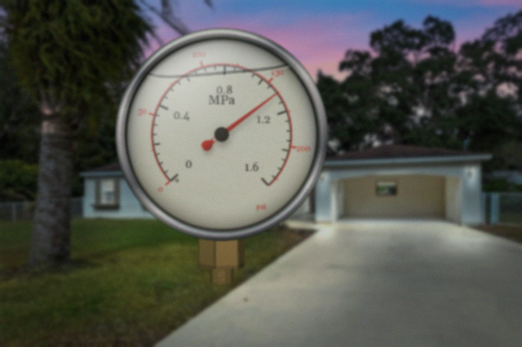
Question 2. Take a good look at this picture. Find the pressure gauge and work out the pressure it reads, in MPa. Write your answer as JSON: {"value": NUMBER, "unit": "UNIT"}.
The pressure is {"value": 1.1, "unit": "MPa"}
